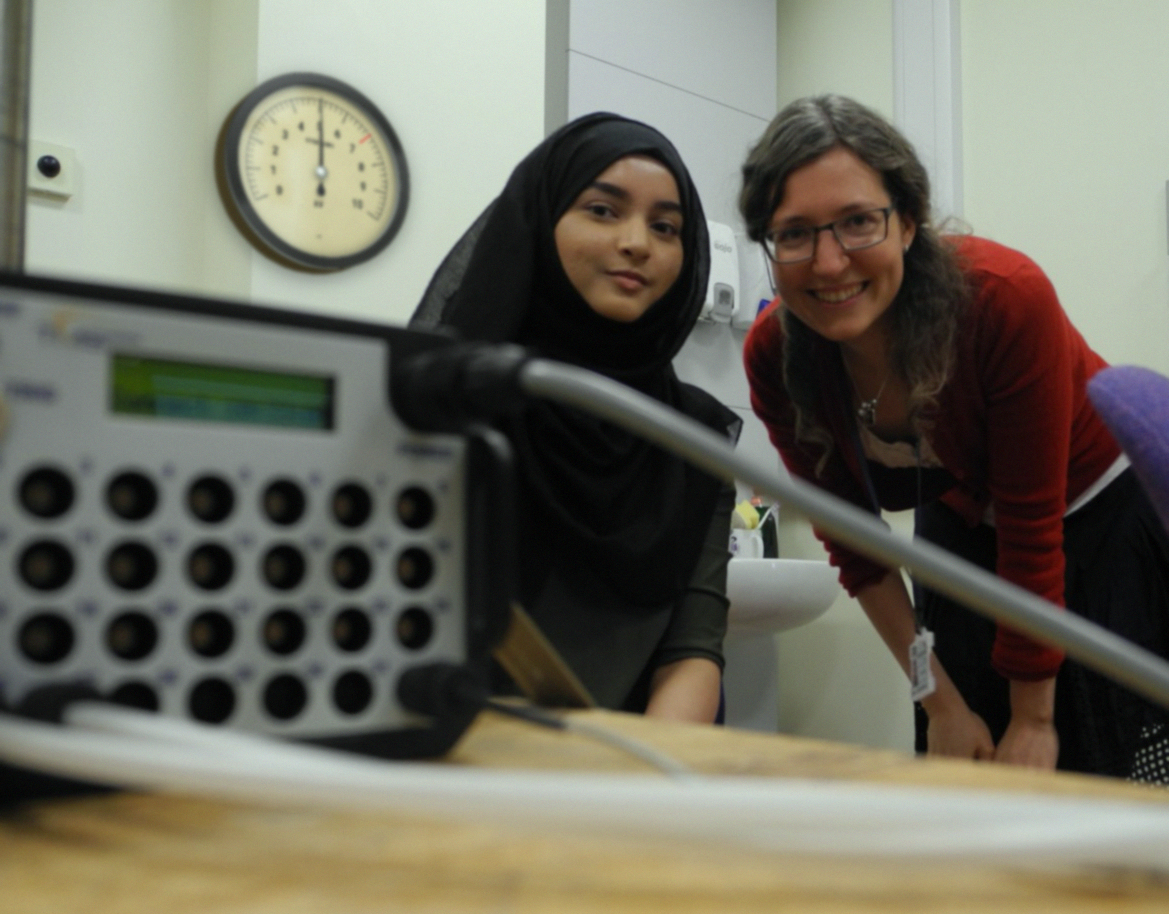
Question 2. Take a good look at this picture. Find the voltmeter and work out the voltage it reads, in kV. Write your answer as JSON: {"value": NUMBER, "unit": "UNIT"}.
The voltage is {"value": 5, "unit": "kV"}
